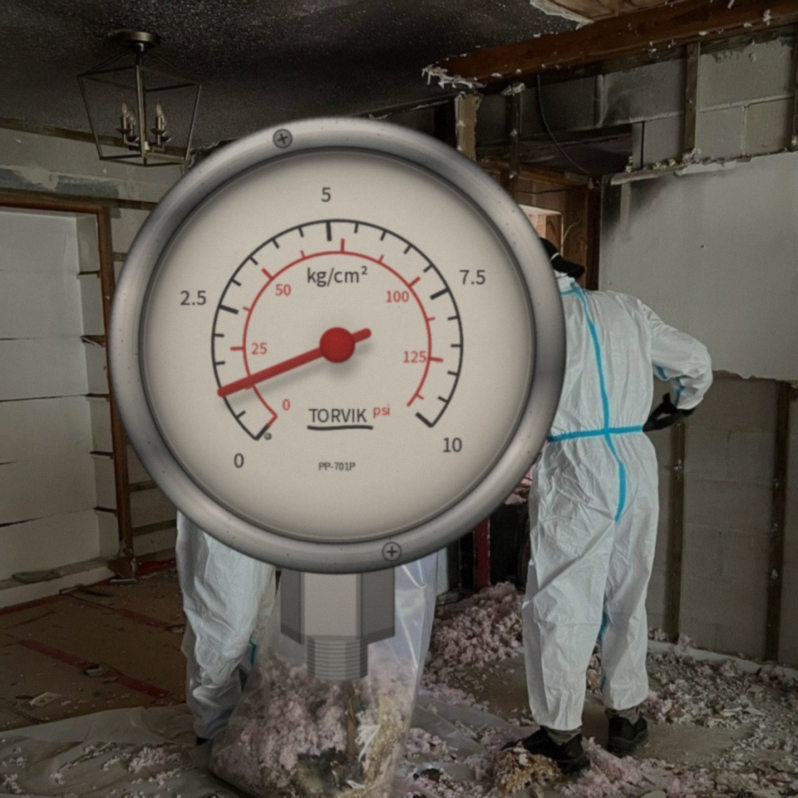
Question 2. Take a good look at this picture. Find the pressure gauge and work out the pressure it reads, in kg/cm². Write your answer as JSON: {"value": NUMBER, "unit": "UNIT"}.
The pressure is {"value": 1, "unit": "kg/cm²"}
